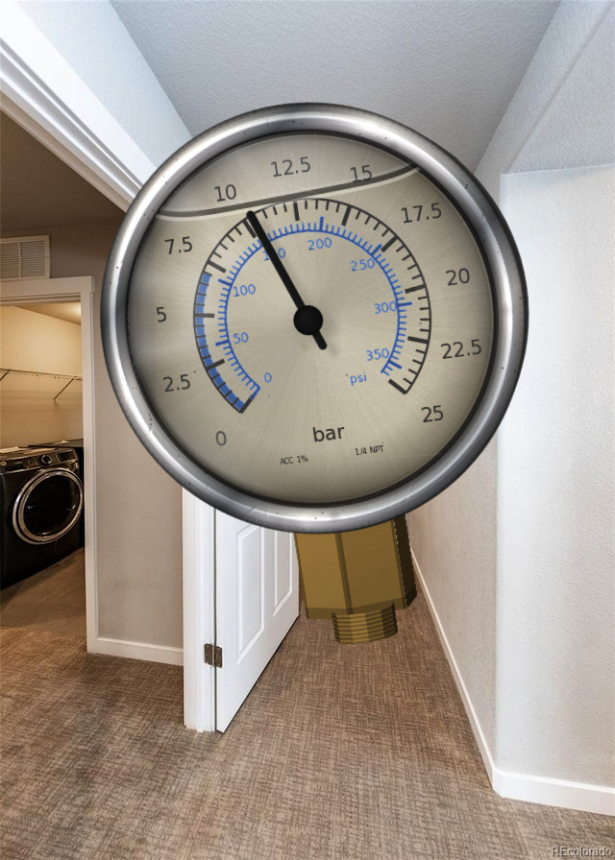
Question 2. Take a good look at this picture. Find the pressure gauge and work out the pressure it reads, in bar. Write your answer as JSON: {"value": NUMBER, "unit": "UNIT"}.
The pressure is {"value": 10.5, "unit": "bar"}
